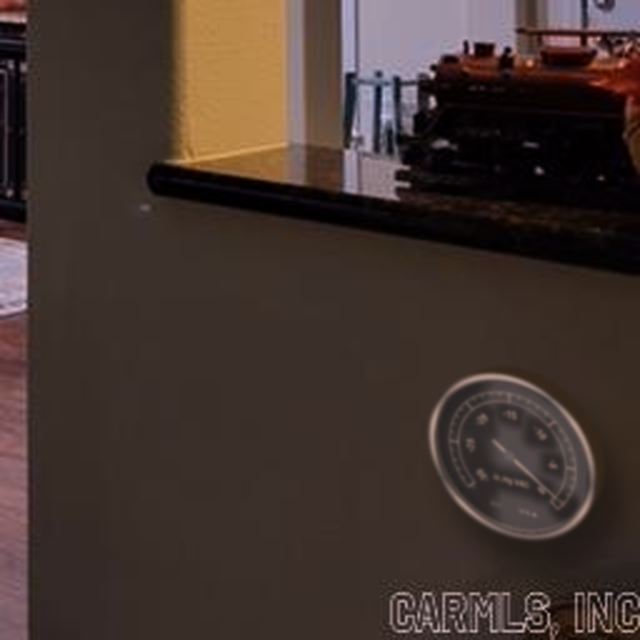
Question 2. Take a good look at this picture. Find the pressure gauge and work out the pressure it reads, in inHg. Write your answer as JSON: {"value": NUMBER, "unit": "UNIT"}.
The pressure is {"value": -1, "unit": "inHg"}
